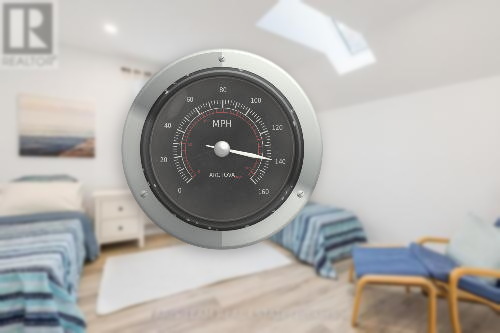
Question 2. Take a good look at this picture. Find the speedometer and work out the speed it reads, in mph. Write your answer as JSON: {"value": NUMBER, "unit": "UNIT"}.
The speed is {"value": 140, "unit": "mph"}
